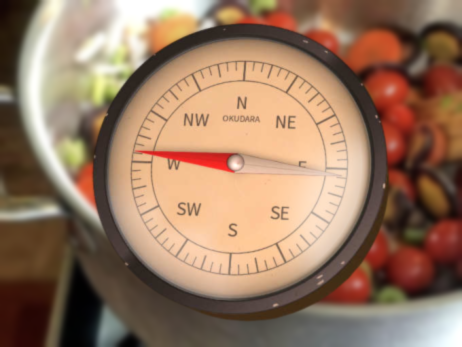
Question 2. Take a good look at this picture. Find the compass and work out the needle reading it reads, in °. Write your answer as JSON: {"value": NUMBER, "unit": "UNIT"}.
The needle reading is {"value": 275, "unit": "°"}
